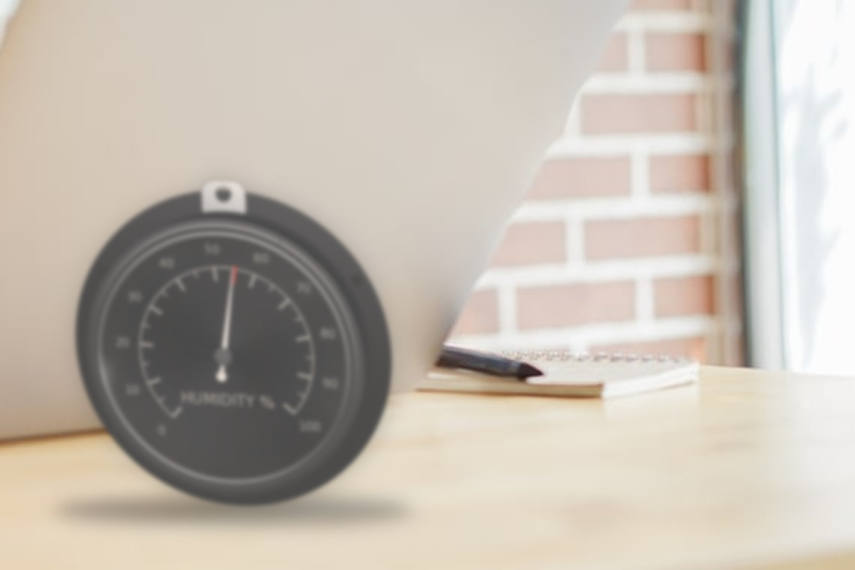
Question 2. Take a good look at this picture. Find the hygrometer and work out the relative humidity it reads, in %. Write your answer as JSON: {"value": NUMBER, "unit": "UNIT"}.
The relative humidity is {"value": 55, "unit": "%"}
